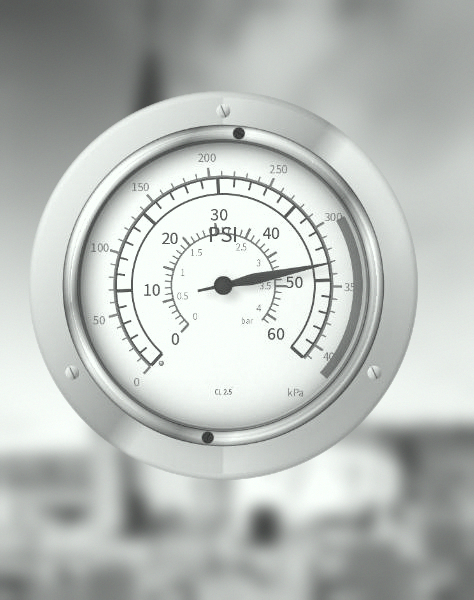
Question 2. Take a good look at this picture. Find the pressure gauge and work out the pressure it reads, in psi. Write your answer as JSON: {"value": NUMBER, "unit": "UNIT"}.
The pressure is {"value": 48, "unit": "psi"}
